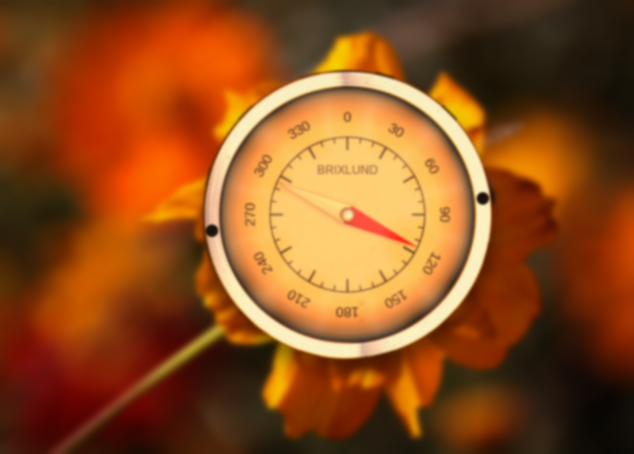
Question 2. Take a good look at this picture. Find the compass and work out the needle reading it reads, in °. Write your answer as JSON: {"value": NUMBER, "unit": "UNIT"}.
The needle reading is {"value": 115, "unit": "°"}
